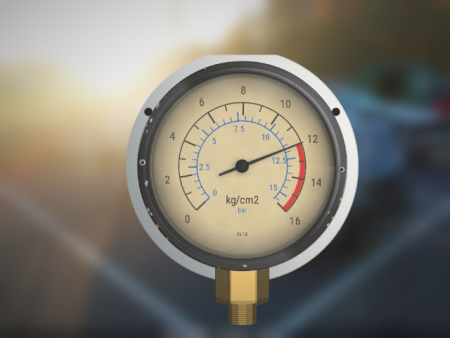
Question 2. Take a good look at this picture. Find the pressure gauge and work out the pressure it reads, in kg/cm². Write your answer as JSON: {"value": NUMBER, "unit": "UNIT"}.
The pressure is {"value": 12, "unit": "kg/cm²"}
